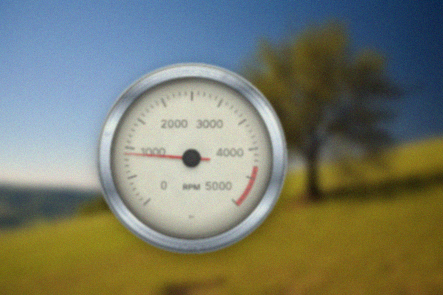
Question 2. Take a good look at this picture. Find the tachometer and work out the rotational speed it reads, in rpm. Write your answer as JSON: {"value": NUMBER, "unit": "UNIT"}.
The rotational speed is {"value": 900, "unit": "rpm"}
